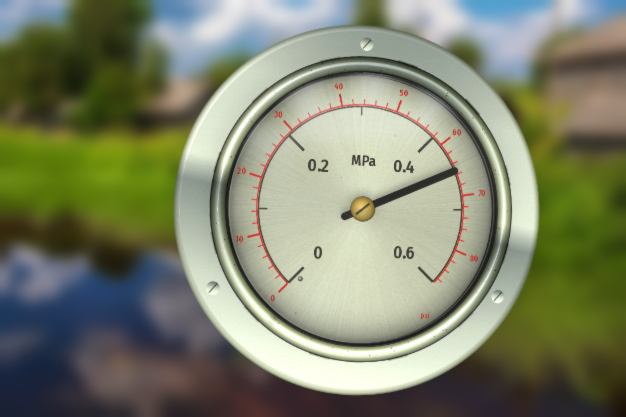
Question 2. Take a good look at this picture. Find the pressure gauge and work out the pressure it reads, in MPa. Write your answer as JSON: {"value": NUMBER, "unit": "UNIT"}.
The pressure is {"value": 0.45, "unit": "MPa"}
